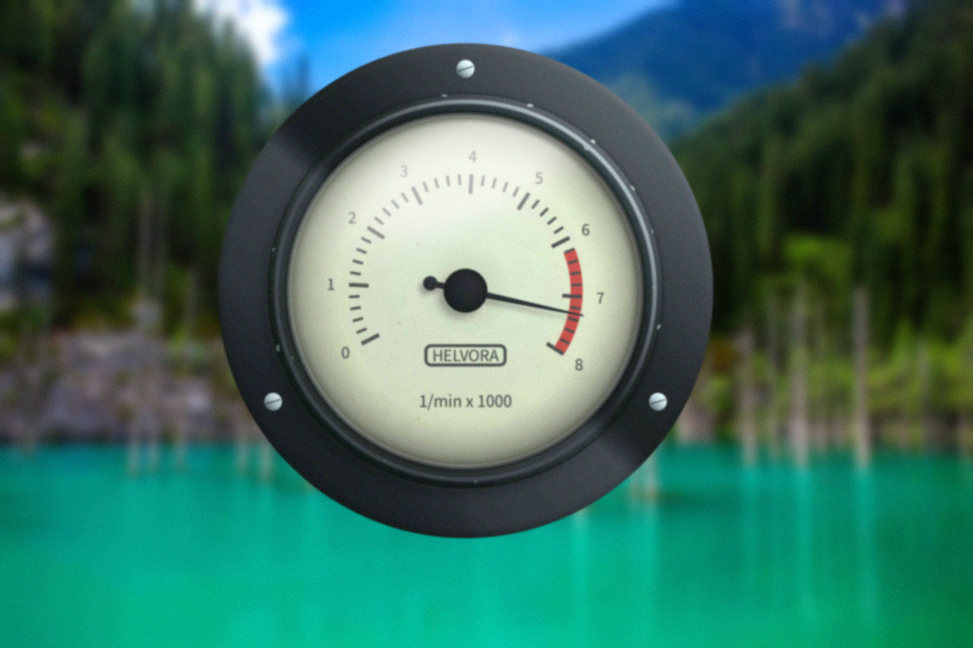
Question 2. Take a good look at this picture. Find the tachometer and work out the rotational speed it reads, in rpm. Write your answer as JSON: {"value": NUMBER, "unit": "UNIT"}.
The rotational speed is {"value": 7300, "unit": "rpm"}
